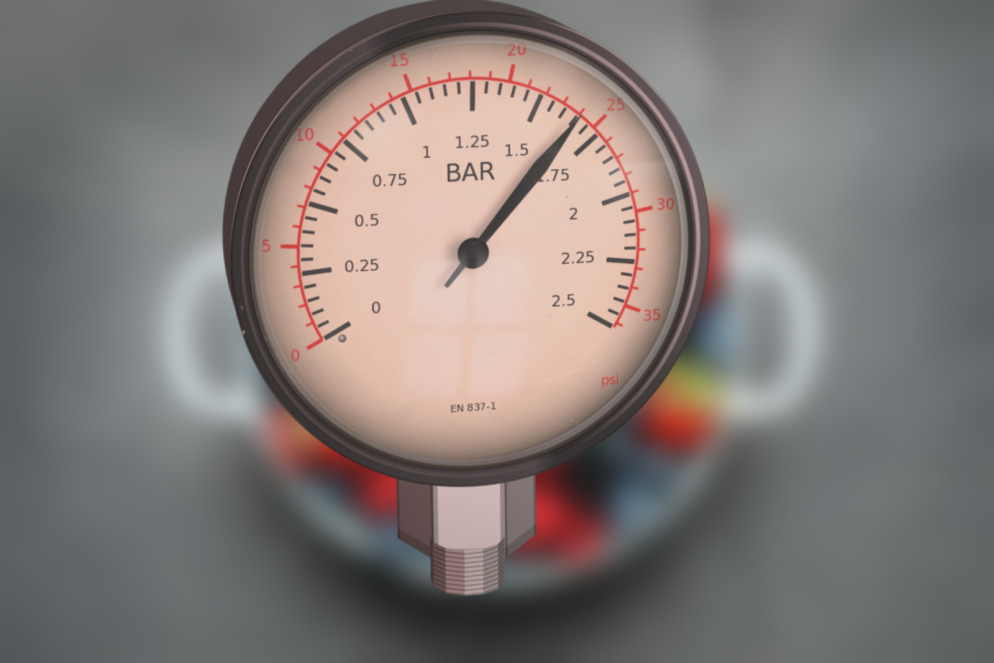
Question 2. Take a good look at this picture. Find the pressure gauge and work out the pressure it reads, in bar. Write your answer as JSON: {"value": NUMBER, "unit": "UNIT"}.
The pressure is {"value": 1.65, "unit": "bar"}
